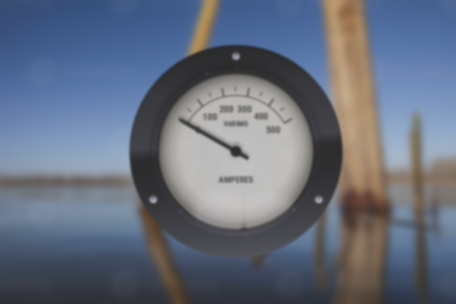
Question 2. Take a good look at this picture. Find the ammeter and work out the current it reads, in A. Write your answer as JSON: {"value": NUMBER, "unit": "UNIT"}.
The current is {"value": 0, "unit": "A"}
